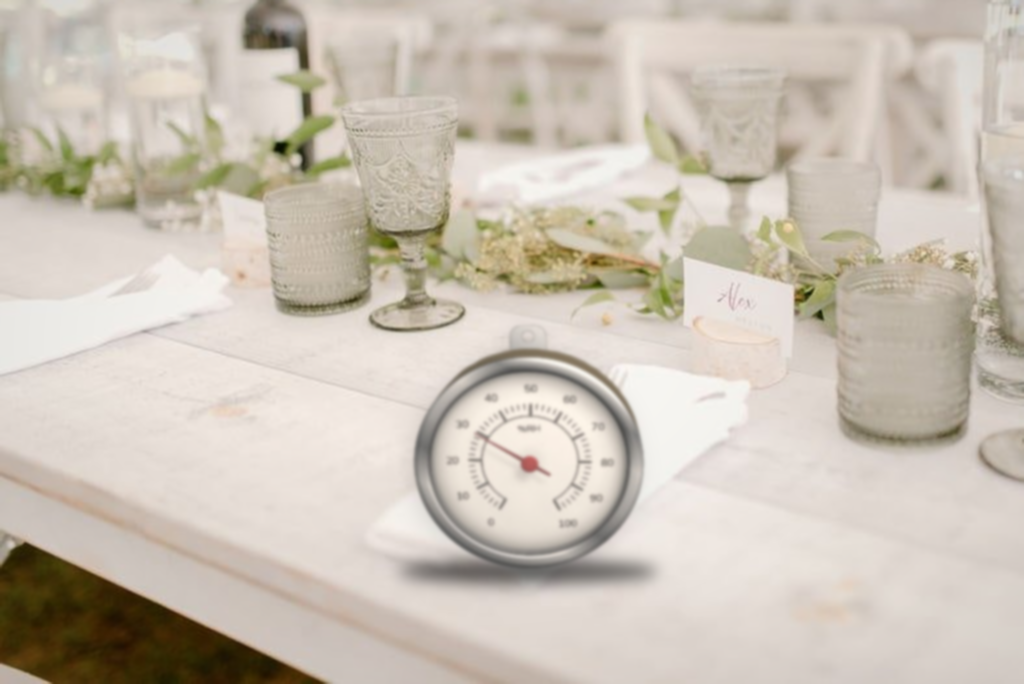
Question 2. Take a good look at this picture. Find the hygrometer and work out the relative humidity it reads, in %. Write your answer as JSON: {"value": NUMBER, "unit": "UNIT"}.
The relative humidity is {"value": 30, "unit": "%"}
